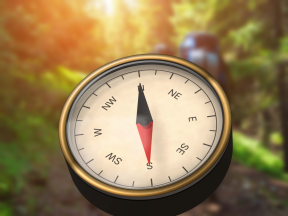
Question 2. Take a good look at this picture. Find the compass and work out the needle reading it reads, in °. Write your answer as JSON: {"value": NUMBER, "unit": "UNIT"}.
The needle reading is {"value": 180, "unit": "°"}
